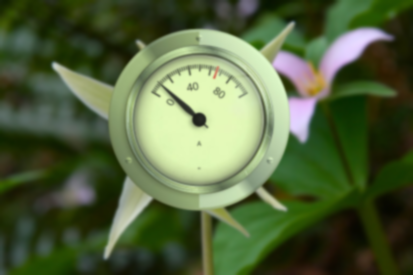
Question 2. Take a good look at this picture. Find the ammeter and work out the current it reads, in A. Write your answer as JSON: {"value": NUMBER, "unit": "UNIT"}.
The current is {"value": 10, "unit": "A"}
